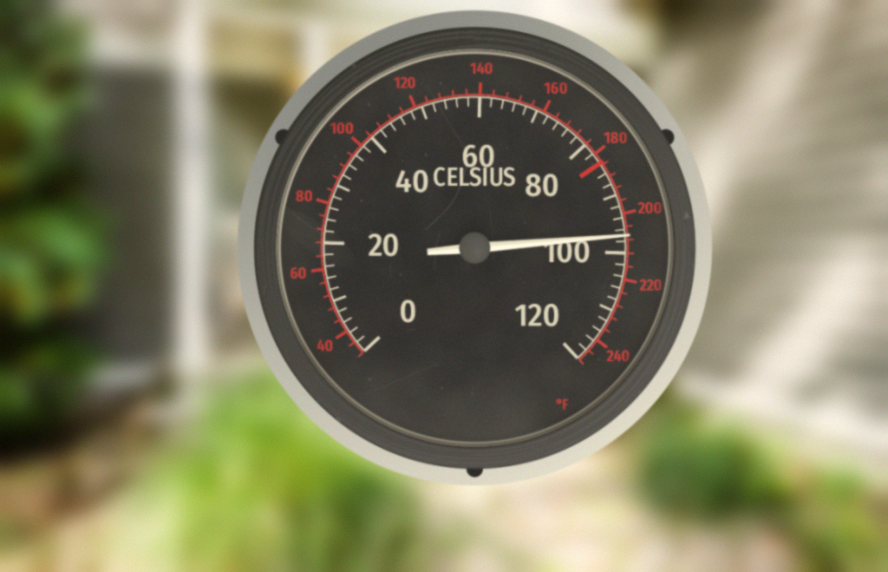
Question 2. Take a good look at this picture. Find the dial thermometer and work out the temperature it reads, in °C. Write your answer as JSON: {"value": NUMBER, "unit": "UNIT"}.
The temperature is {"value": 97, "unit": "°C"}
